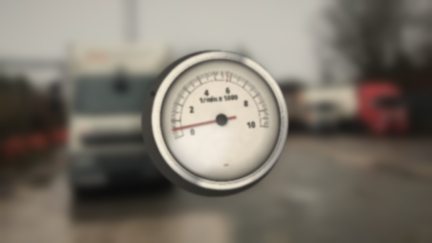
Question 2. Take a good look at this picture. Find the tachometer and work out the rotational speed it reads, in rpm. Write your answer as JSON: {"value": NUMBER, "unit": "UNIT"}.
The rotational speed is {"value": 500, "unit": "rpm"}
